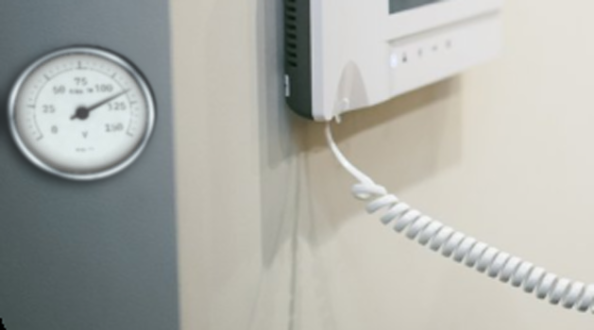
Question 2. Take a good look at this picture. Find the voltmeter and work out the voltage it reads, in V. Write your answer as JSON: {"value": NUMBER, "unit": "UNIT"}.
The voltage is {"value": 115, "unit": "V"}
